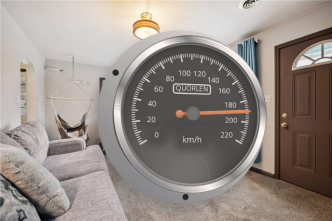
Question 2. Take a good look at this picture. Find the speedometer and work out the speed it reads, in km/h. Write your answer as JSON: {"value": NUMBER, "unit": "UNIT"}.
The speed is {"value": 190, "unit": "km/h"}
